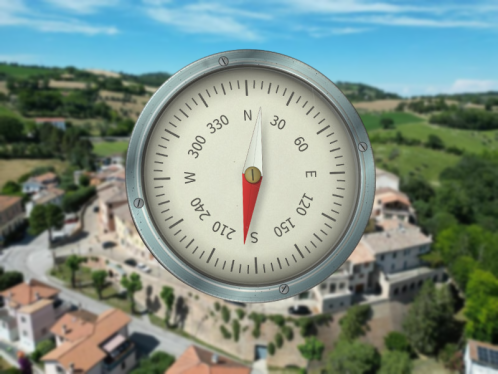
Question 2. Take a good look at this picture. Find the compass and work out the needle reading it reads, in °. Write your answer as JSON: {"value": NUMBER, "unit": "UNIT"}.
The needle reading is {"value": 190, "unit": "°"}
